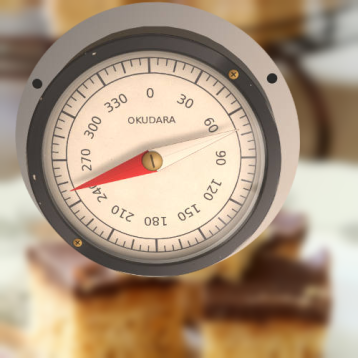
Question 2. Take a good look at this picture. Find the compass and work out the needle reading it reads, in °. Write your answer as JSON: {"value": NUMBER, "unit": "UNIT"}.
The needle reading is {"value": 250, "unit": "°"}
